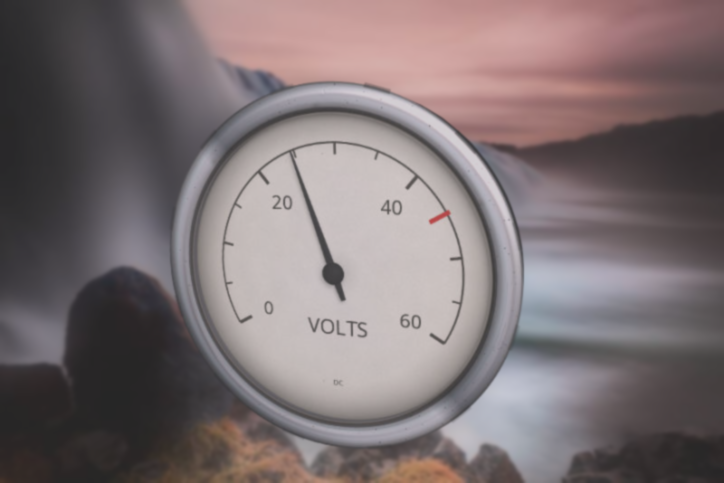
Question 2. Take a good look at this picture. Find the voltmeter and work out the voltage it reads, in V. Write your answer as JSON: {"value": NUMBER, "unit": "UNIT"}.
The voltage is {"value": 25, "unit": "V"}
